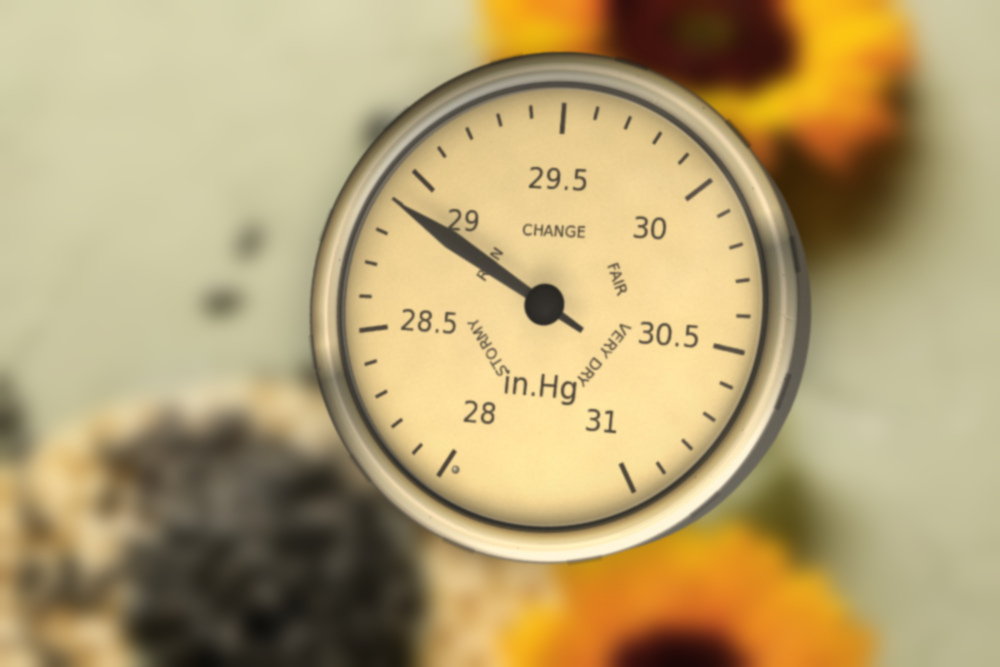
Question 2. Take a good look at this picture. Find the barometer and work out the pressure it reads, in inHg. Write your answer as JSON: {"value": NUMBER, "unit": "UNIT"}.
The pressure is {"value": 28.9, "unit": "inHg"}
